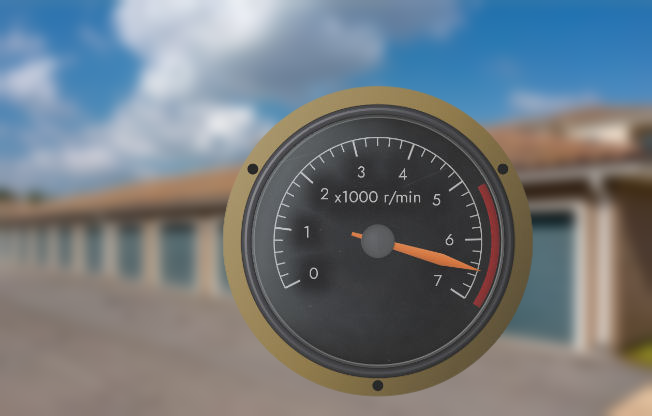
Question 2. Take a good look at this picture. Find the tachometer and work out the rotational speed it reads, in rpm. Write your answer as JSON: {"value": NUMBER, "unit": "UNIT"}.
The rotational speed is {"value": 6500, "unit": "rpm"}
